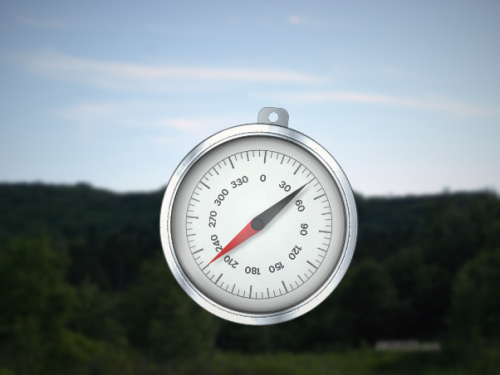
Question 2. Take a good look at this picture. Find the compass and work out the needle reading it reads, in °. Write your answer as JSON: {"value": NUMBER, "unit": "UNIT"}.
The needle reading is {"value": 225, "unit": "°"}
